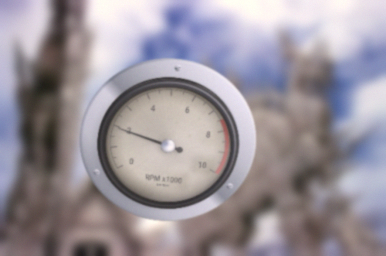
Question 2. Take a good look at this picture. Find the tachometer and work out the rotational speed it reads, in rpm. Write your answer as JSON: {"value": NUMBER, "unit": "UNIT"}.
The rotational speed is {"value": 2000, "unit": "rpm"}
